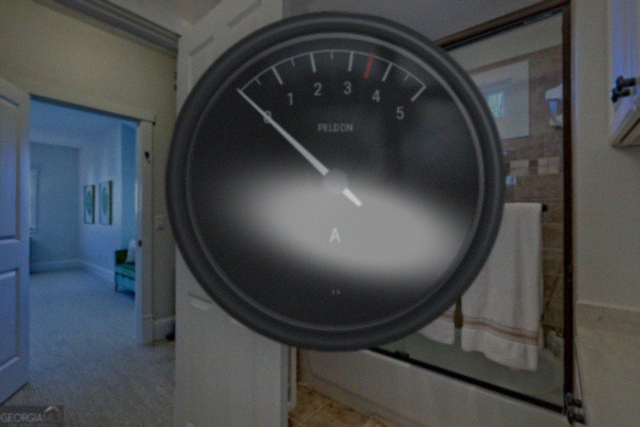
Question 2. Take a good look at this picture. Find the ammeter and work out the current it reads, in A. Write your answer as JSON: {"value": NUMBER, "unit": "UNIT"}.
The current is {"value": 0, "unit": "A"}
